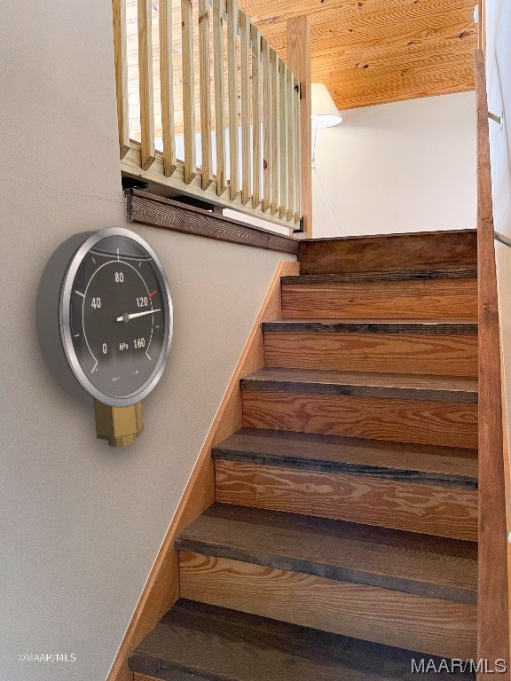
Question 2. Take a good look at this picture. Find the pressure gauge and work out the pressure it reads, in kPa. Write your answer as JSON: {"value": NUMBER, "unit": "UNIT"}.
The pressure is {"value": 130, "unit": "kPa"}
